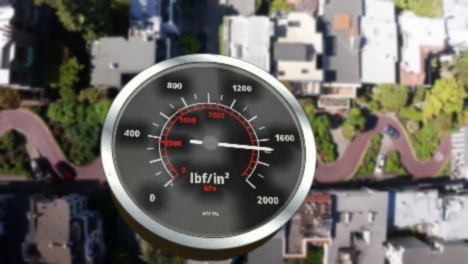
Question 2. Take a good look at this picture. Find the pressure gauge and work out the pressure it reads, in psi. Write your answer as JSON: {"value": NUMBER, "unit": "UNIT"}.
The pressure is {"value": 1700, "unit": "psi"}
